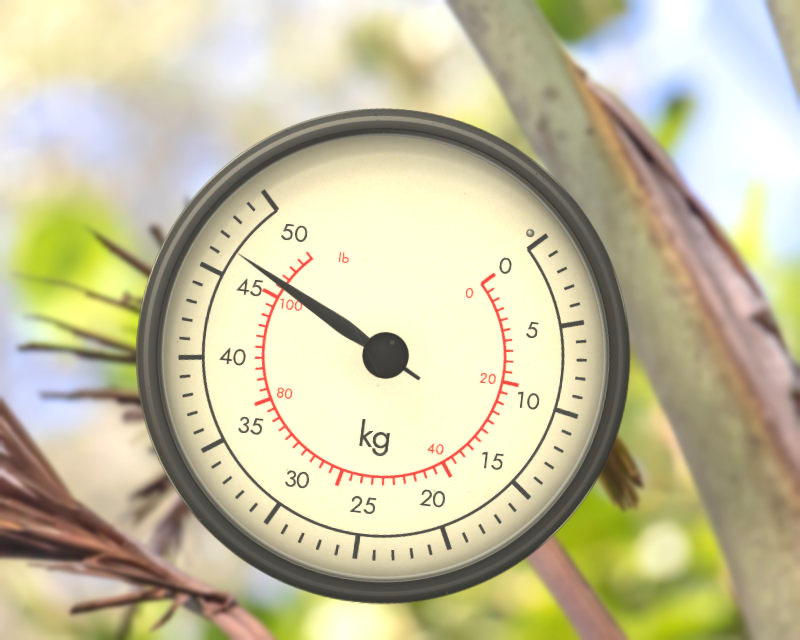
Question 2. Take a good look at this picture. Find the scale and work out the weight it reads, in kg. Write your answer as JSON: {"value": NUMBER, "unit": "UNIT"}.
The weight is {"value": 46.5, "unit": "kg"}
